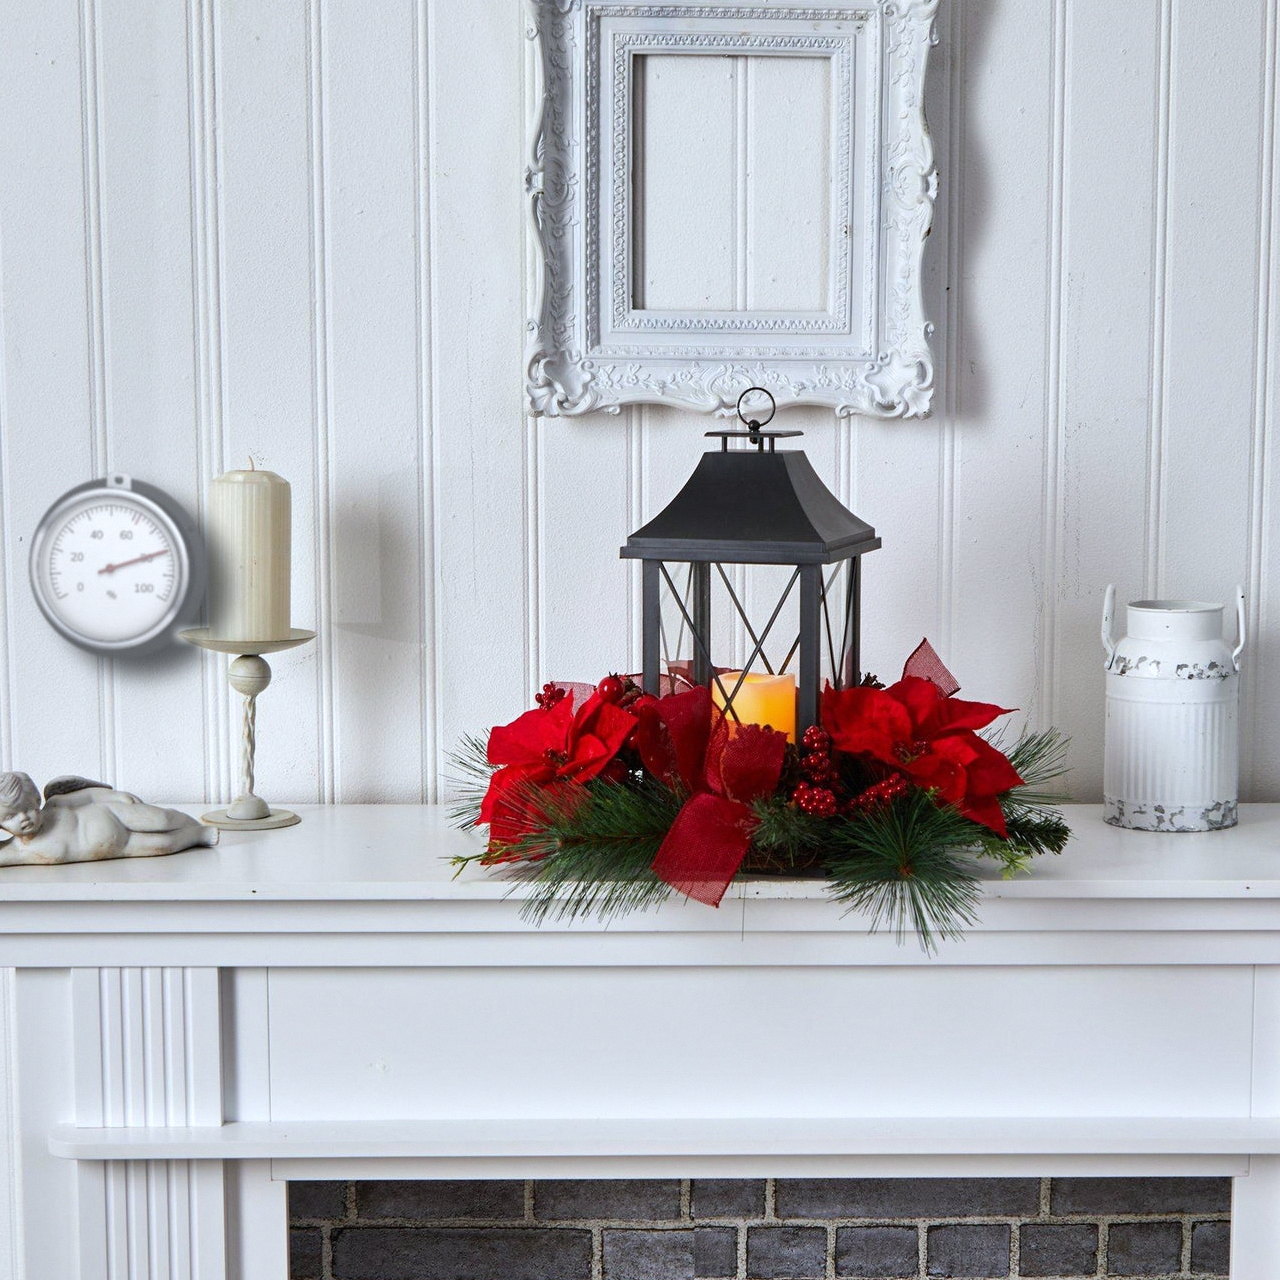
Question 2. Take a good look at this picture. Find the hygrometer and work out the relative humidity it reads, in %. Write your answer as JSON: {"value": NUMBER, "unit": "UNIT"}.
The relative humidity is {"value": 80, "unit": "%"}
